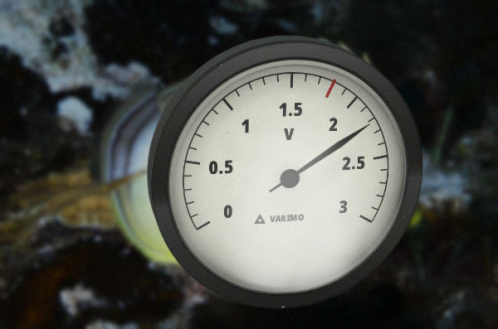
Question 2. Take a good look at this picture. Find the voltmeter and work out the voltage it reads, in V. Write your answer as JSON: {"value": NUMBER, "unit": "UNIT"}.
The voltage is {"value": 2.2, "unit": "V"}
